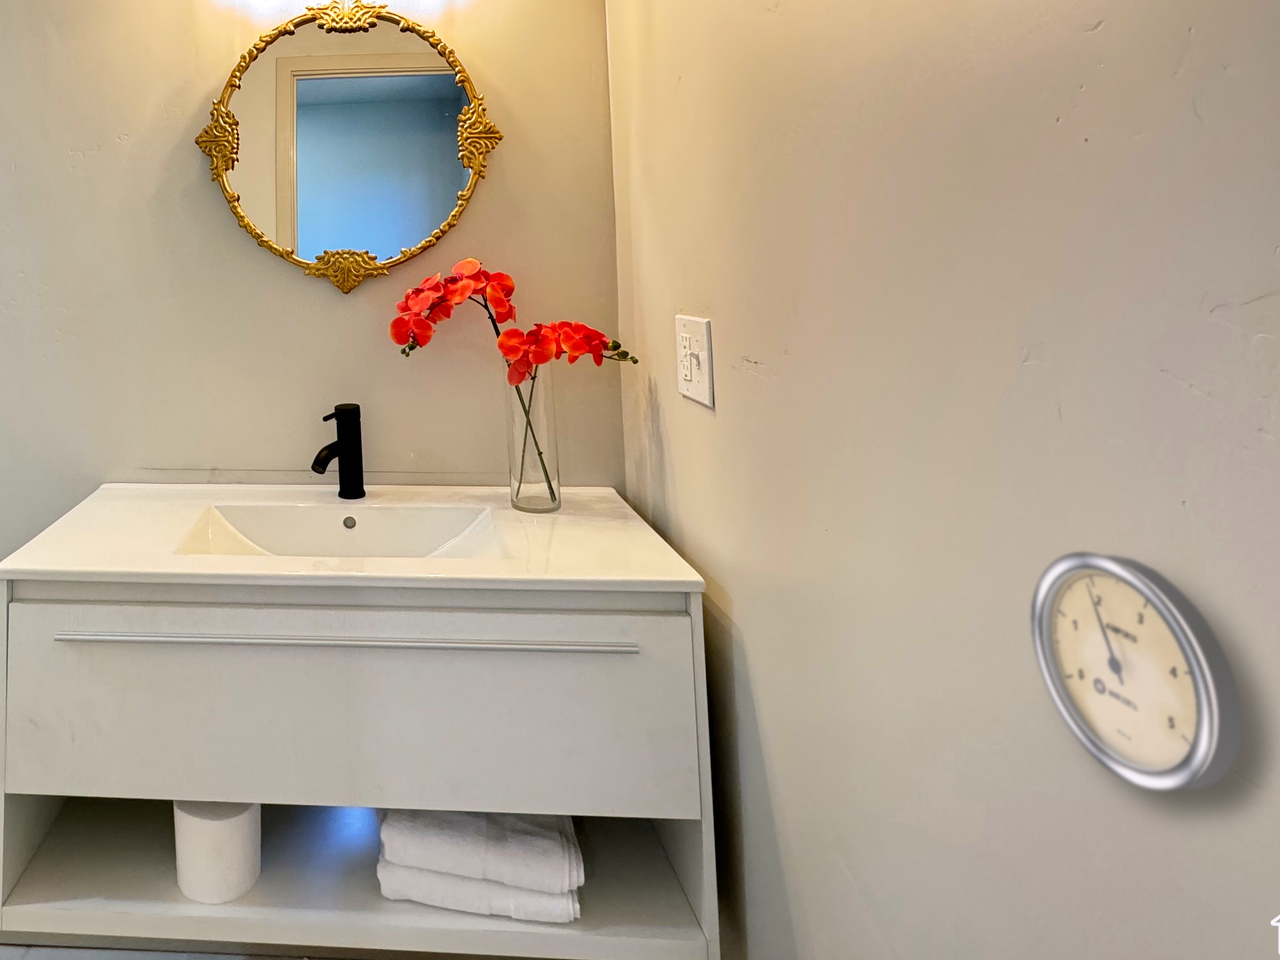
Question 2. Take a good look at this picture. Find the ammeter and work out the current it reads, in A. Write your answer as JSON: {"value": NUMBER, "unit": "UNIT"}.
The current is {"value": 2, "unit": "A"}
